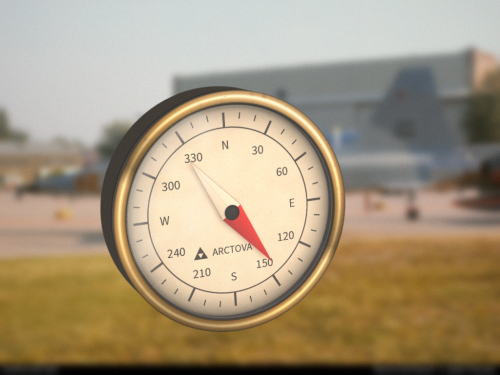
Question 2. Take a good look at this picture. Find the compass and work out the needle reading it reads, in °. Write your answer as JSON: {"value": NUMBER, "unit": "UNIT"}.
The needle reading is {"value": 145, "unit": "°"}
